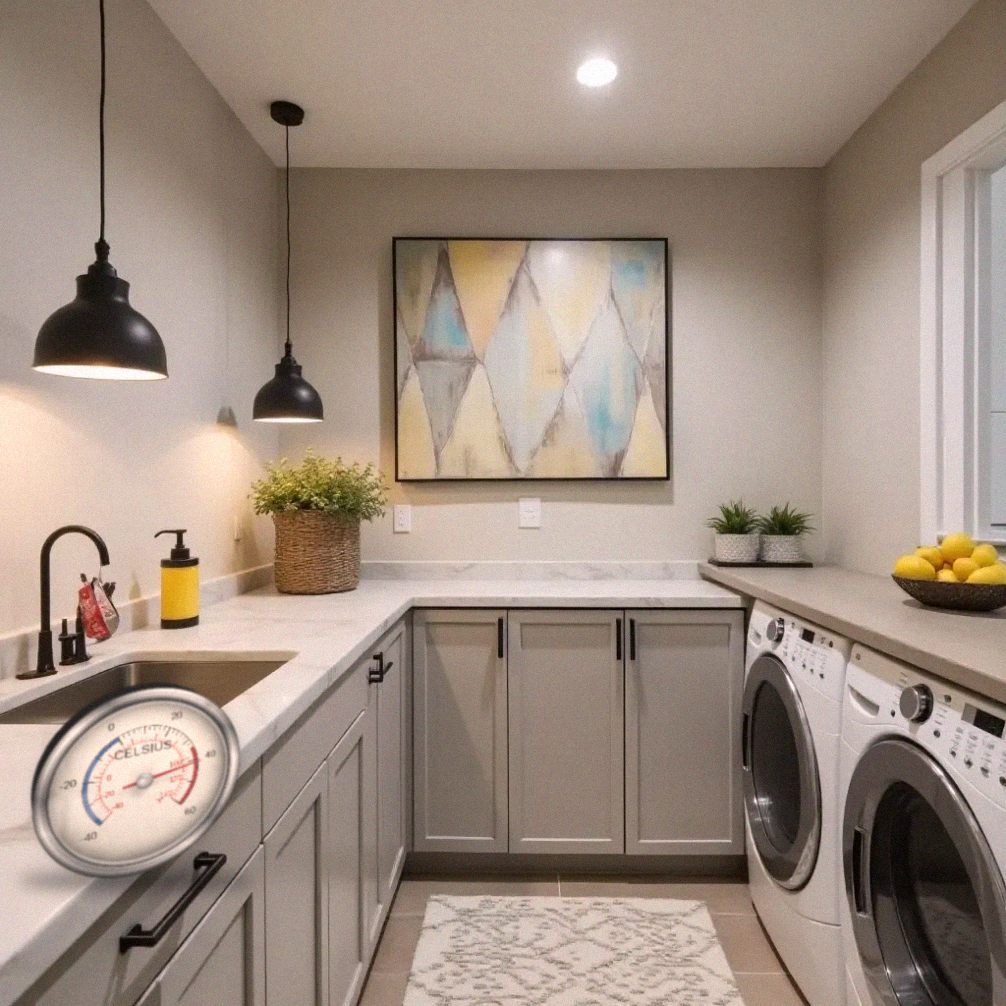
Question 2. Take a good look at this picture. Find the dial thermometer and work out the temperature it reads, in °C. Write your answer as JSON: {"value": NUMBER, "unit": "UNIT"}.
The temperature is {"value": 40, "unit": "°C"}
